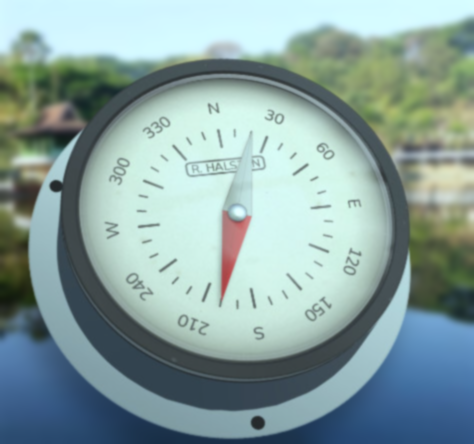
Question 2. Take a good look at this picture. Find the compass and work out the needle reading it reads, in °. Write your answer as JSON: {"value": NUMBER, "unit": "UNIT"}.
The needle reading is {"value": 200, "unit": "°"}
